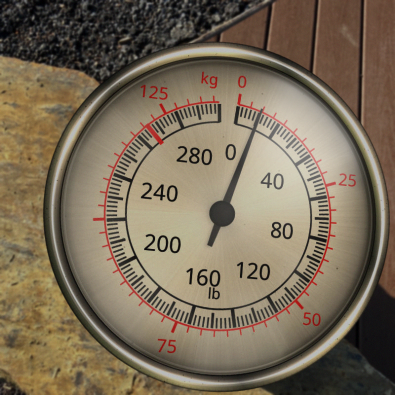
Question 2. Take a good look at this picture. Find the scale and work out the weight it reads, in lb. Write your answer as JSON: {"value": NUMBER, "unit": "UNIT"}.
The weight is {"value": 10, "unit": "lb"}
